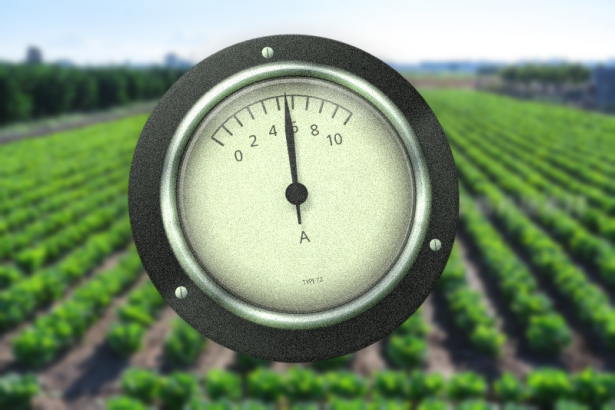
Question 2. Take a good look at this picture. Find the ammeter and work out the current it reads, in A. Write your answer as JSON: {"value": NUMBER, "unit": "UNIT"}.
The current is {"value": 5.5, "unit": "A"}
